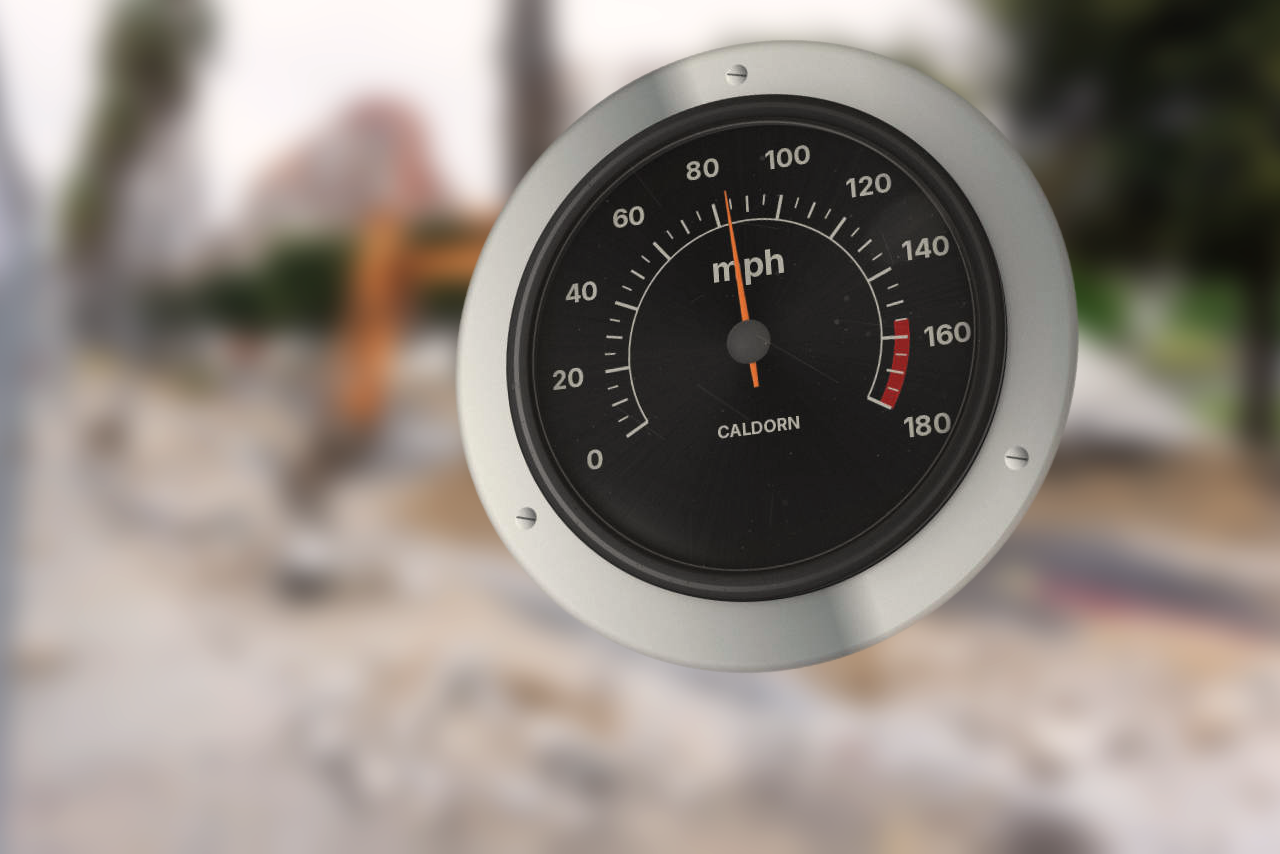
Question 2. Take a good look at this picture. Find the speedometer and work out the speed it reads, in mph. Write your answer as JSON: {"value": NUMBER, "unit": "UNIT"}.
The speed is {"value": 85, "unit": "mph"}
